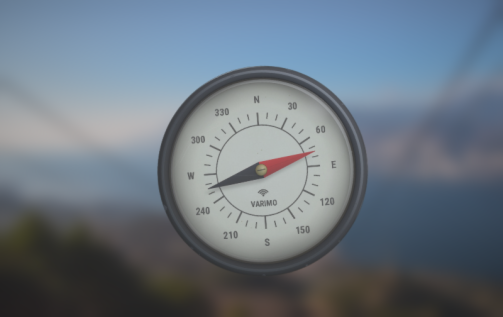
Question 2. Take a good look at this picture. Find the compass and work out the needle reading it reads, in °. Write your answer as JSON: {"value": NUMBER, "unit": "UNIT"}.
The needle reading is {"value": 75, "unit": "°"}
